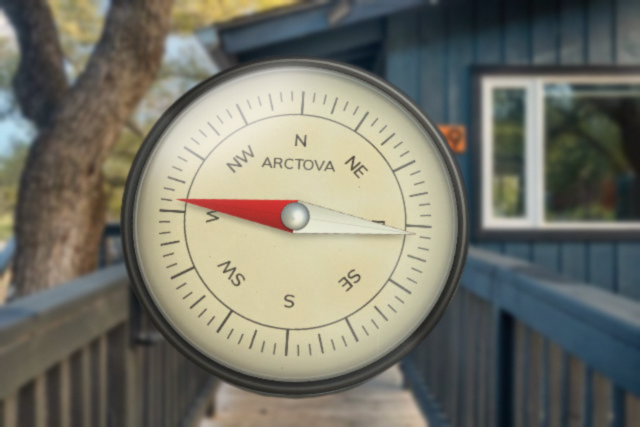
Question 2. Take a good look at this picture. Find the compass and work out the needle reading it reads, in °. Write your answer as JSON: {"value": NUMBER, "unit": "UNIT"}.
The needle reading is {"value": 275, "unit": "°"}
